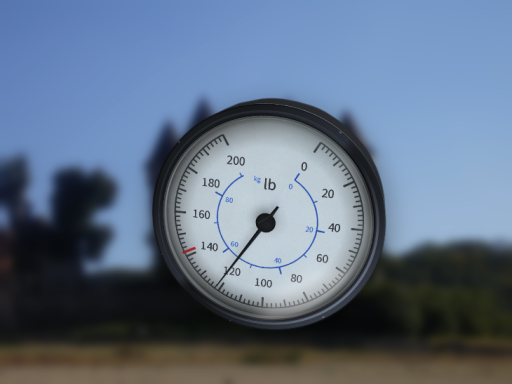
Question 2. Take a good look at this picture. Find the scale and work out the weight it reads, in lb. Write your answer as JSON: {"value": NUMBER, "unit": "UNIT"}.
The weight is {"value": 122, "unit": "lb"}
